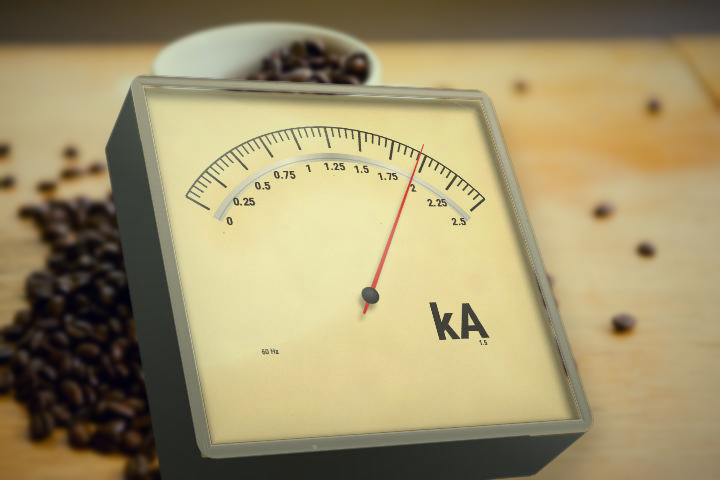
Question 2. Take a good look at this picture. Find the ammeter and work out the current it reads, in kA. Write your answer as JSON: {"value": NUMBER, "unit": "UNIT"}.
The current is {"value": 1.95, "unit": "kA"}
